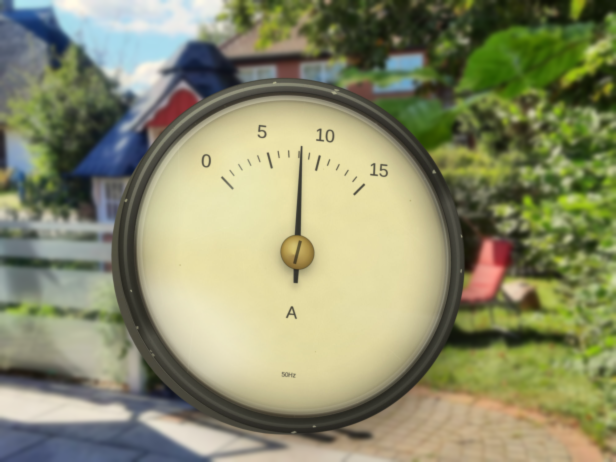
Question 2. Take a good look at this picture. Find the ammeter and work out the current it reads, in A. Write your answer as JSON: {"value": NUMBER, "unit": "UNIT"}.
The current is {"value": 8, "unit": "A"}
